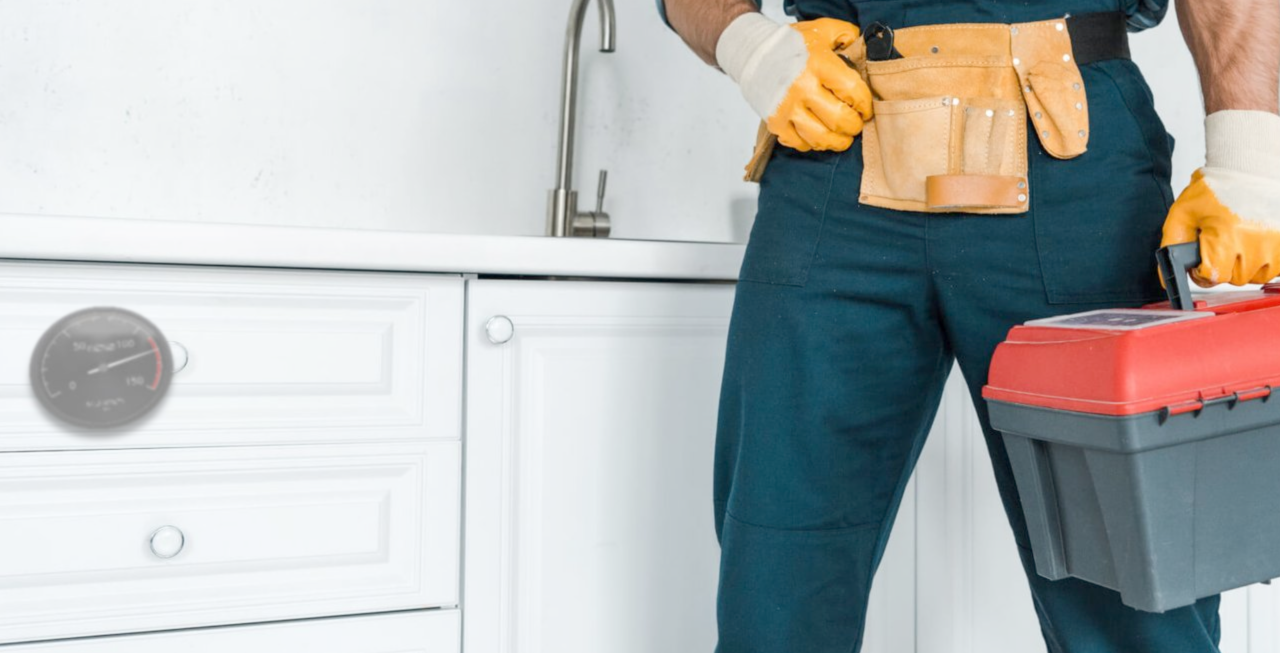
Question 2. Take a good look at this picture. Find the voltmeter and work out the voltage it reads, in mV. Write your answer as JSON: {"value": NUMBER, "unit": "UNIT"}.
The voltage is {"value": 120, "unit": "mV"}
